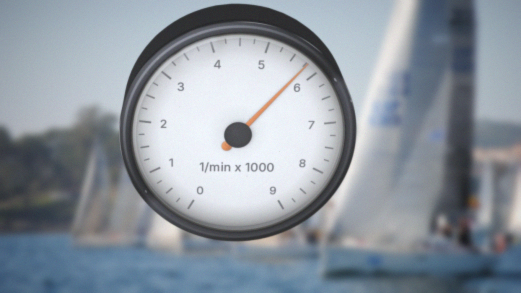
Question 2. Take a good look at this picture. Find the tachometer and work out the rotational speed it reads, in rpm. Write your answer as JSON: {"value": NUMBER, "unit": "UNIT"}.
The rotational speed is {"value": 5750, "unit": "rpm"}
